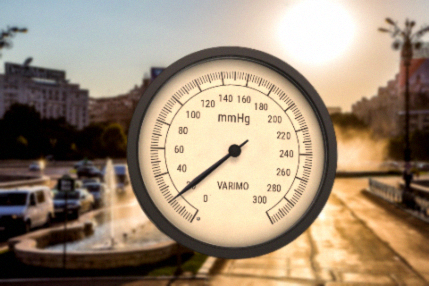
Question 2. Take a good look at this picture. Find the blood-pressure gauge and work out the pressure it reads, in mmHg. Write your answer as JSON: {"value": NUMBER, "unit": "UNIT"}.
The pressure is {"value": 20, "unit": "mmHg"}
